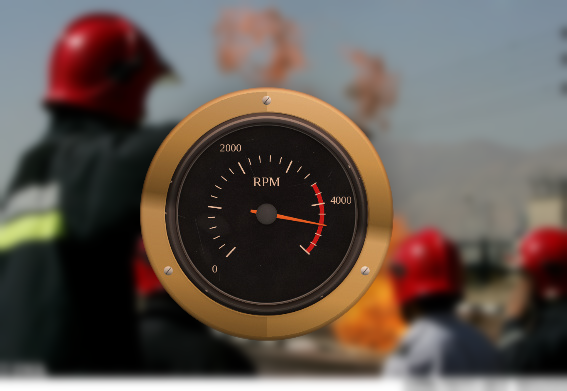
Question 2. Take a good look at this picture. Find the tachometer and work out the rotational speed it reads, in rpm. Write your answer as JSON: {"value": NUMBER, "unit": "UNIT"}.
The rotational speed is {"value": 4400, "unit": "rpm"}
